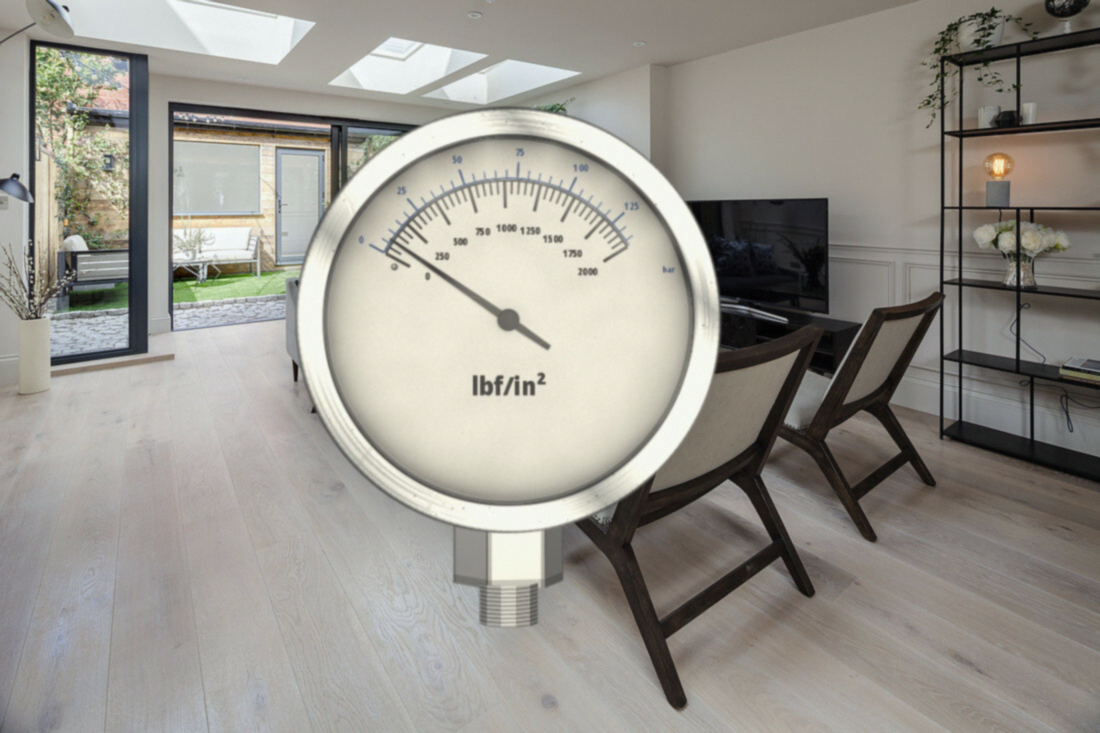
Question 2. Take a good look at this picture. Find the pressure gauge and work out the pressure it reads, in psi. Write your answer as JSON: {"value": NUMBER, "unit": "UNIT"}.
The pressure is {"value": 100, "unit": "psi"}
